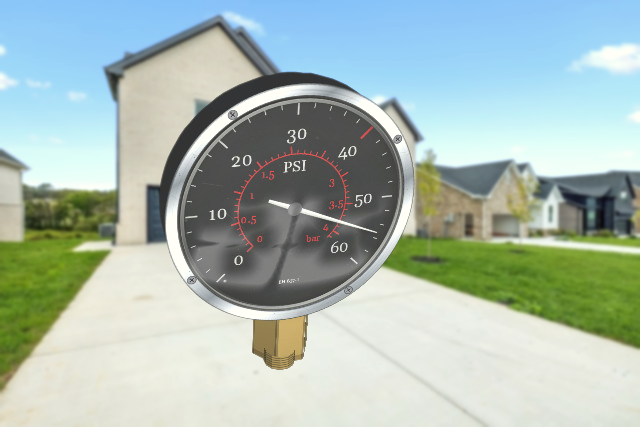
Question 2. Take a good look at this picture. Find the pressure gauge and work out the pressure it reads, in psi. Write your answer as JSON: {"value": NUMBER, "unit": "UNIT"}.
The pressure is {"value": 55, "unit": "psi"}
